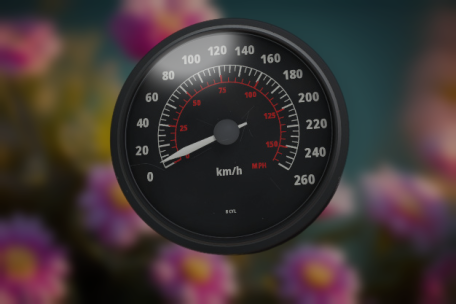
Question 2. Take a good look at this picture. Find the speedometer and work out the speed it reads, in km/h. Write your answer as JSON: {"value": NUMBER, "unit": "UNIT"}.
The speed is {"value": 5, "unit": "km/h"}
